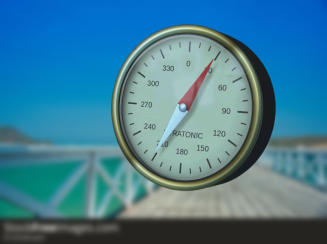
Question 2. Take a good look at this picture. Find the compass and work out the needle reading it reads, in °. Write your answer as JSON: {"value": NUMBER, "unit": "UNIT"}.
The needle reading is {"value": 30, "unit": "°"}
